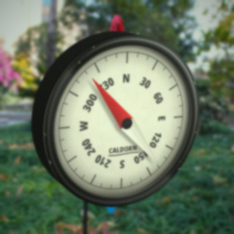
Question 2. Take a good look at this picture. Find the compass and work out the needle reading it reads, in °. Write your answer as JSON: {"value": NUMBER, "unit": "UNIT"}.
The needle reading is {"value": 320, "unit": "°"}
